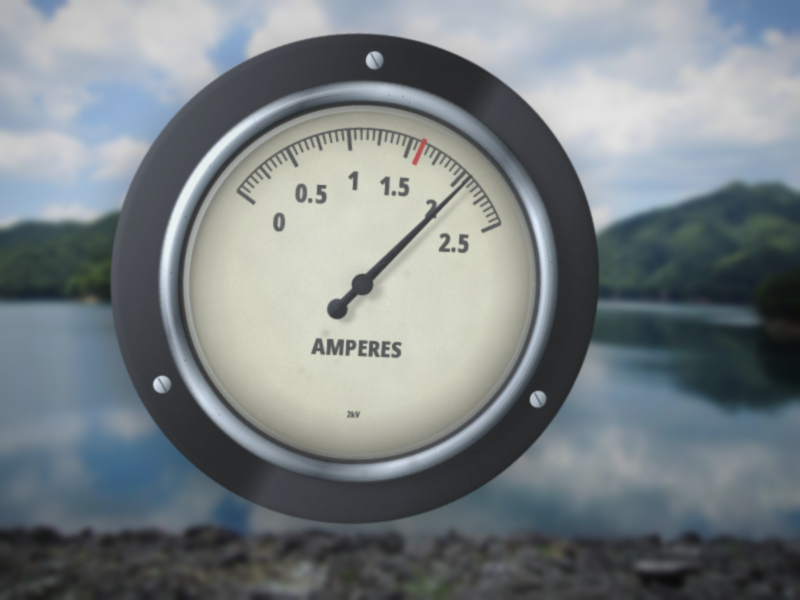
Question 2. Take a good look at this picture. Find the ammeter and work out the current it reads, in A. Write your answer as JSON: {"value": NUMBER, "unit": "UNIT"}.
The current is {"value": 2.05, "unit": "A"}
